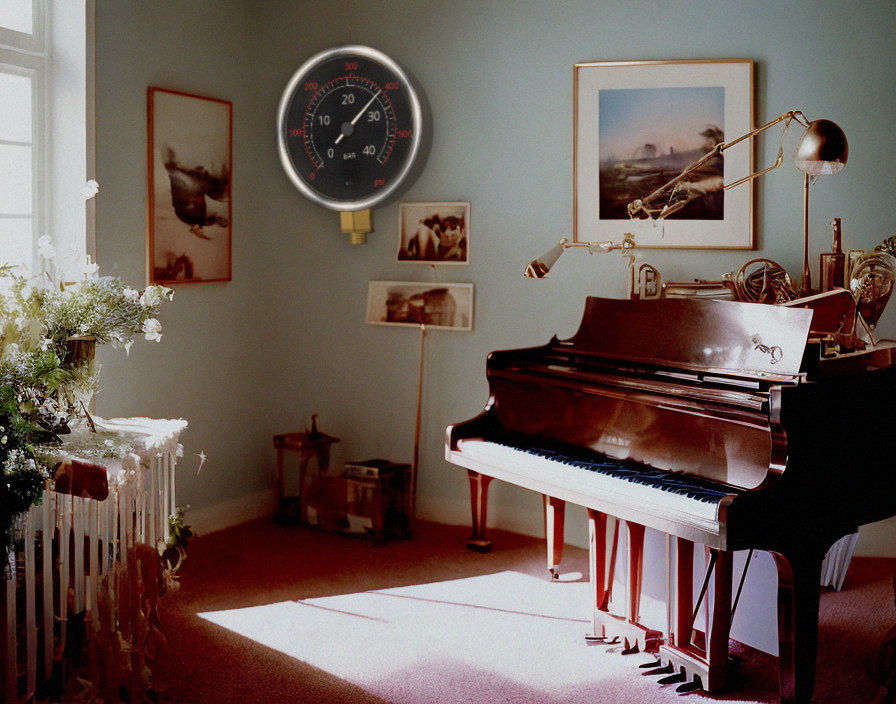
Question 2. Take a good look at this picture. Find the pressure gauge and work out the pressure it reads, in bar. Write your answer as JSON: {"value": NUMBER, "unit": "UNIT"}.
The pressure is {"value": 27, "unit": "bar"}
